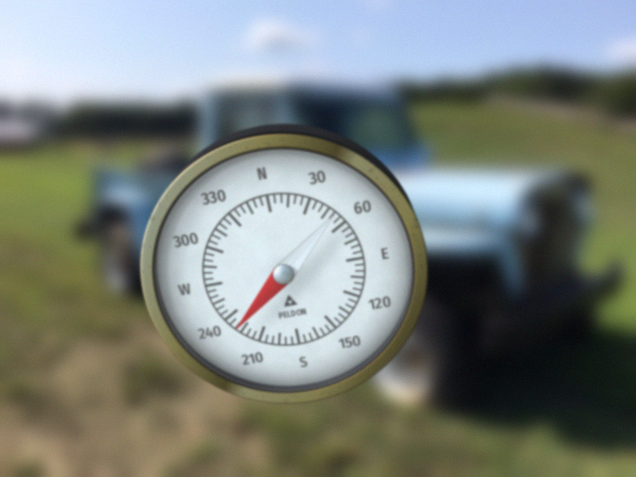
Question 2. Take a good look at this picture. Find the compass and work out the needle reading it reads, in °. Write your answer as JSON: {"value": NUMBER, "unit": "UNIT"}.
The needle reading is {"value": 230, "unit": "°"}
